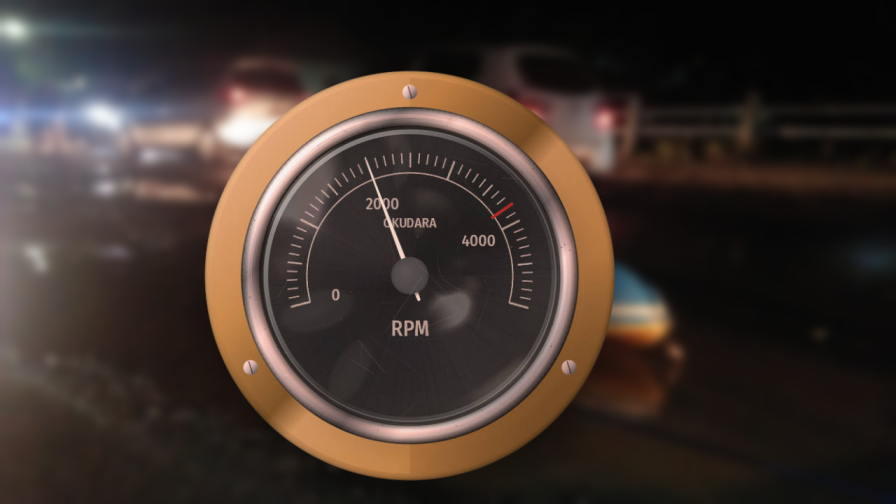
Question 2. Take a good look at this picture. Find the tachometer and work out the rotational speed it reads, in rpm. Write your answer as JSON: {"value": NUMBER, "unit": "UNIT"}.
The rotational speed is {"value": 2000, "unit": "rpm"}
